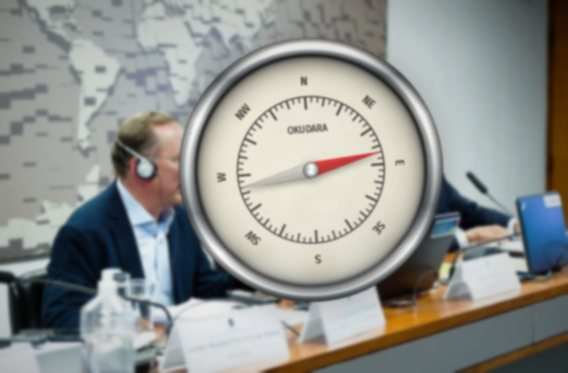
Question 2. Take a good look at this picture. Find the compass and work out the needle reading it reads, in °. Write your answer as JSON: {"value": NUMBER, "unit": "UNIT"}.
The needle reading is {"value": 80, "unit": "°"}
